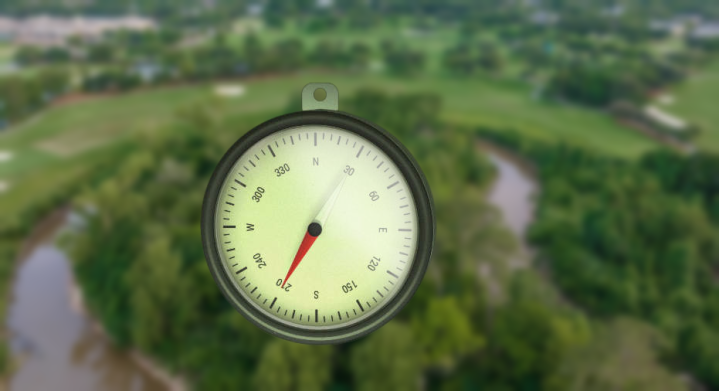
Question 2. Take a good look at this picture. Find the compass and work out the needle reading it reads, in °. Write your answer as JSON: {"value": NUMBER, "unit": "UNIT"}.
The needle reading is {"value": 210, "unit": "°"}
